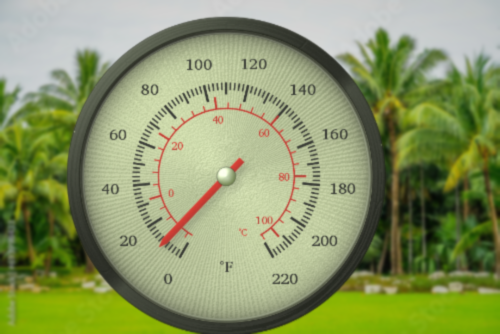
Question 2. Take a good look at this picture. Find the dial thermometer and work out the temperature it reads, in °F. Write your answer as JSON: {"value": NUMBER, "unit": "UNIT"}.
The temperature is {"value": 10, "unit": "°F"}
